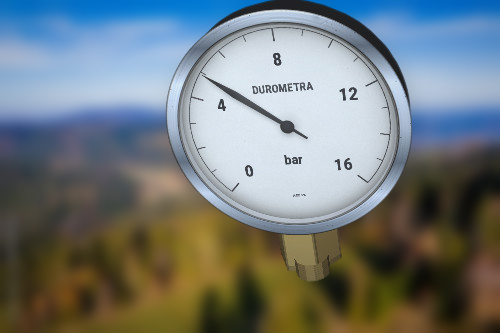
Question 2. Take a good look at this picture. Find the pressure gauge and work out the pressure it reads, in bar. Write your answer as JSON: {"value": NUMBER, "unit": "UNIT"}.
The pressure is {"value": 5, "unit": "bar"}
